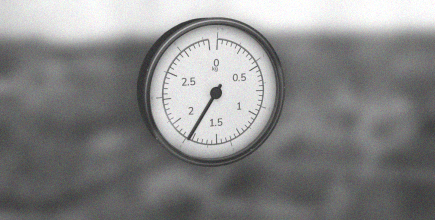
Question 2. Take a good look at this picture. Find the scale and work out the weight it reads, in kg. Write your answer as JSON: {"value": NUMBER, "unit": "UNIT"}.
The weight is {"value": 1.8, "unit": "kg"}
